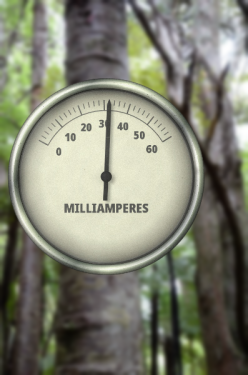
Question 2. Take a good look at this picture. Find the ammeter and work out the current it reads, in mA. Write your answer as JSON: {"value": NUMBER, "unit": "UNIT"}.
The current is {"value": 32, "unit": "mA"}
